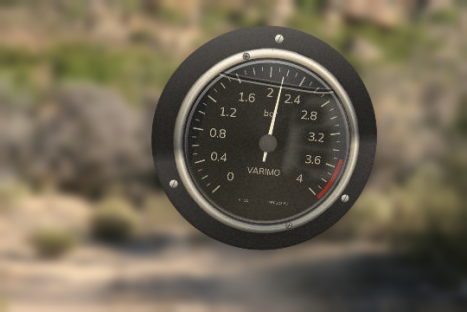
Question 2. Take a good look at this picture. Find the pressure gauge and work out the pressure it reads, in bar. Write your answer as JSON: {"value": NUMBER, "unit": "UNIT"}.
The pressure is {"value": 2.15, "unit": "bar"}
